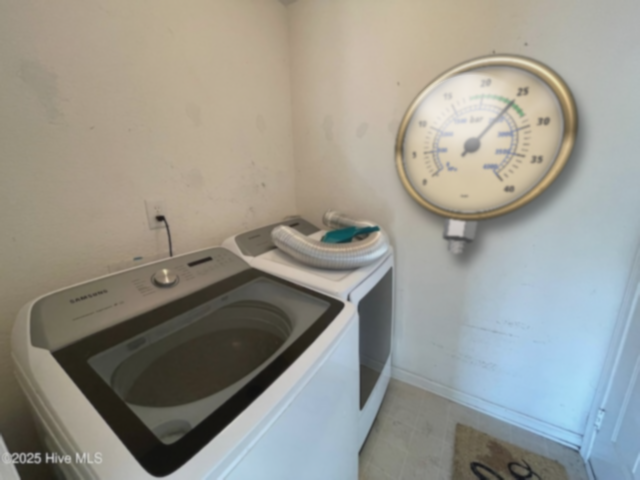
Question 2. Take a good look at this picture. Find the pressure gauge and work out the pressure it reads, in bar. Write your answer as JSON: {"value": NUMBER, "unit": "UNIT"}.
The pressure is {"value": 25, "unit": "bar"}
